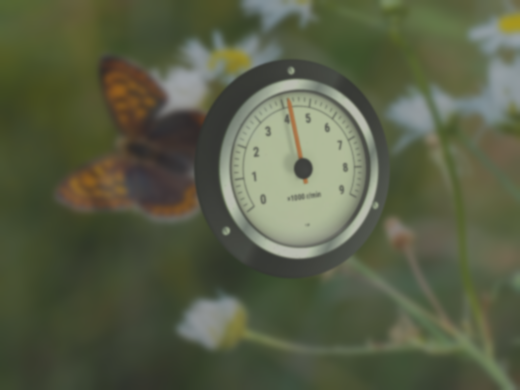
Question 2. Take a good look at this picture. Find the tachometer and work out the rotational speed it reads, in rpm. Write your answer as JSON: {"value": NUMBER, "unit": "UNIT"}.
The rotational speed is {"value": 4200, "unit": "rpm"}
